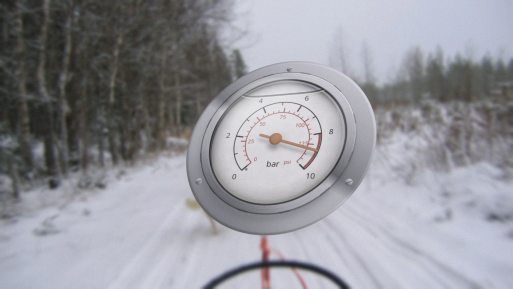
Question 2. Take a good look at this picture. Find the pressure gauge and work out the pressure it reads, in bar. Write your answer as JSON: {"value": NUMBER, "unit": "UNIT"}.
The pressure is {"value": 9, "unit": "bar"}
